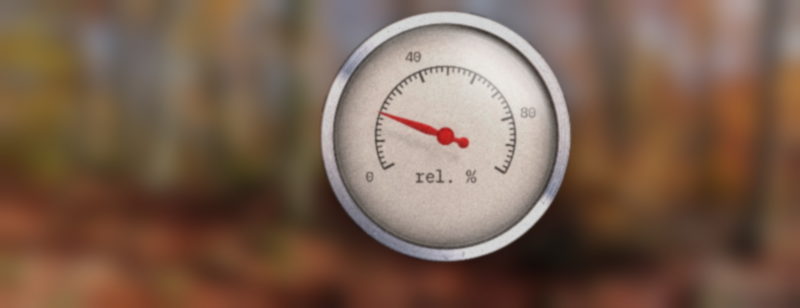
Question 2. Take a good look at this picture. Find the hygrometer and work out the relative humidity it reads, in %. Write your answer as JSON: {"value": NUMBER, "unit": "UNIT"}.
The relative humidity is {"value": 20, "unit": "%"}
